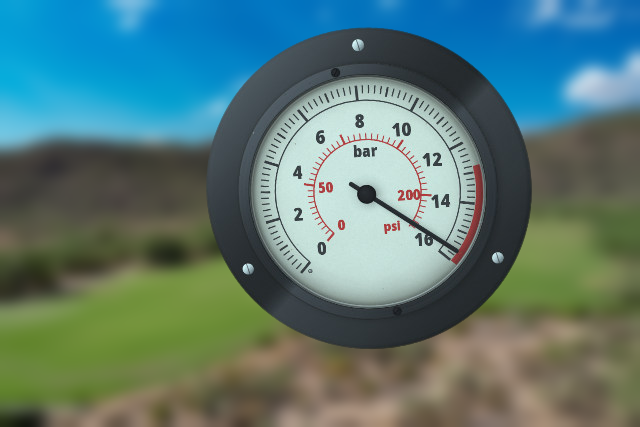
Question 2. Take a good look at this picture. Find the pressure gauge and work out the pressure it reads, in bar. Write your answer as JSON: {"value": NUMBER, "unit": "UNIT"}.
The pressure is {"value": 15.6, "unit": "bar"}
